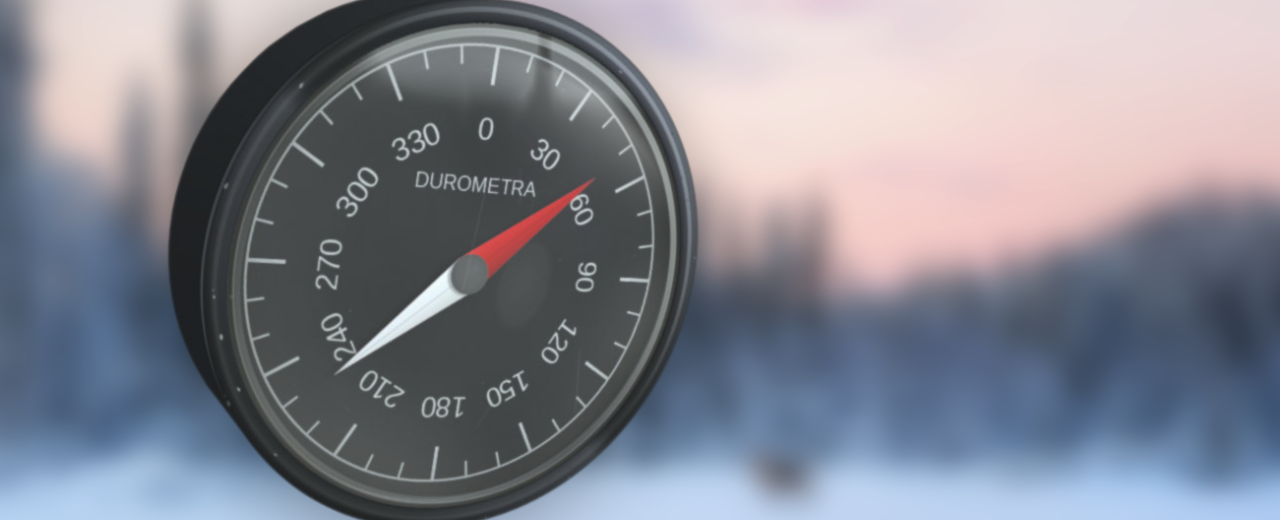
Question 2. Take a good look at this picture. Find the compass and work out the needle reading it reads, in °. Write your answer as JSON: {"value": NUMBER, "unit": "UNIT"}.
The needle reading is {"value": 50, "unit": "°"}
